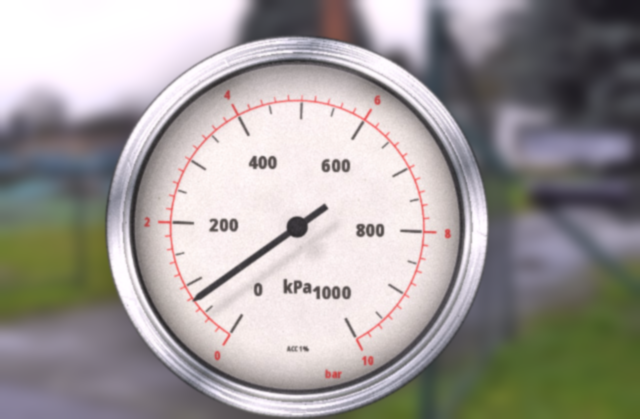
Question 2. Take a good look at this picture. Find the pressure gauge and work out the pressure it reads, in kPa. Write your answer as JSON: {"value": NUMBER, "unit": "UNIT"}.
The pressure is {"value": 75, "unit": "kPa"}
